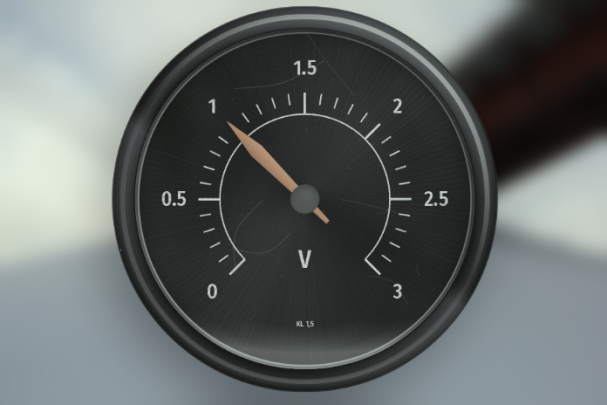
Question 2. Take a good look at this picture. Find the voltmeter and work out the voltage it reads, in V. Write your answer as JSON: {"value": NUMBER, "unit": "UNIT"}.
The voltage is {"value": 1, "unit": "V"}
